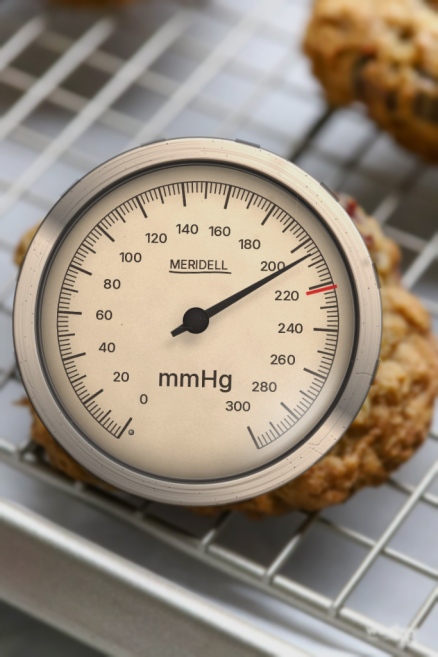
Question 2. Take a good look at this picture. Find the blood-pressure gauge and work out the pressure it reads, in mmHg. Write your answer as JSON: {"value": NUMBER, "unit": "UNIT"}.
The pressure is {"value": 206, "unit": "mmHg"}
